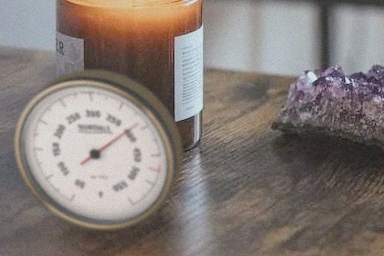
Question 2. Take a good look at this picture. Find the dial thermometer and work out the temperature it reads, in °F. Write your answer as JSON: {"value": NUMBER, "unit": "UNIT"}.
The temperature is {"value": 387.5, "unit": "°F"}
